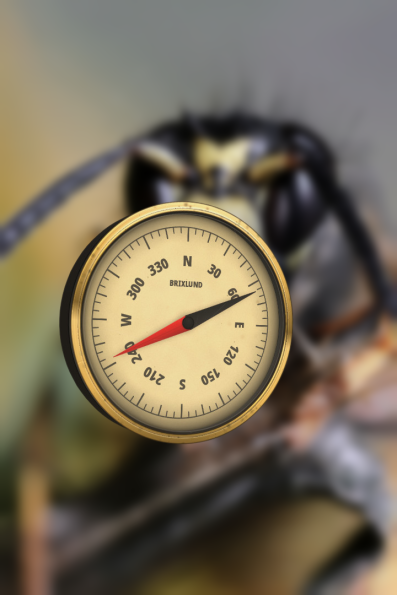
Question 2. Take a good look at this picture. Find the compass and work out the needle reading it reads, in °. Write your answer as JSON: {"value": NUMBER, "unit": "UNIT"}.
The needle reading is {"value": 245, "unit": "°"}
